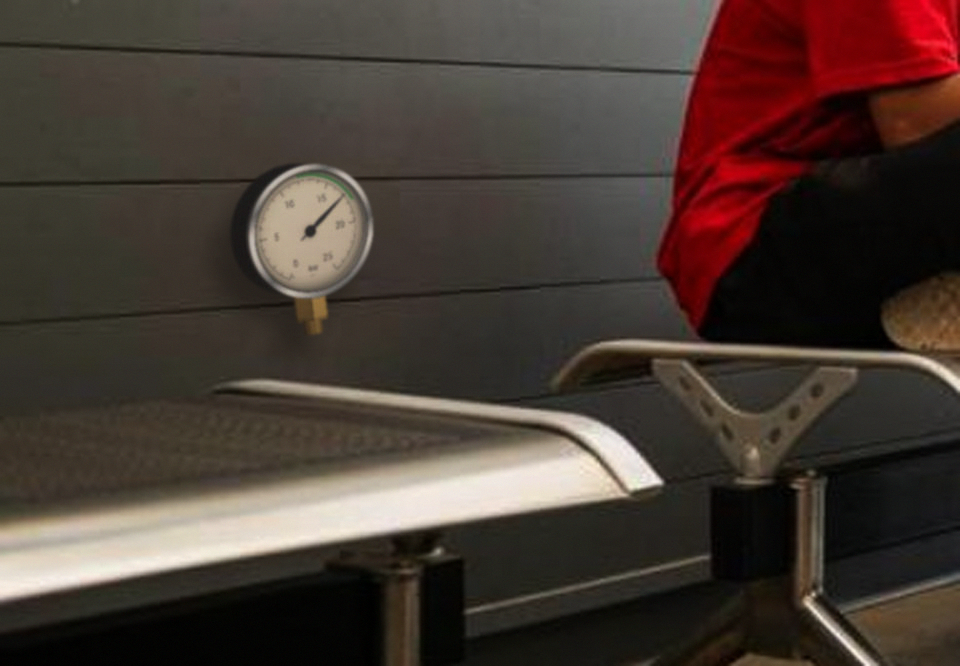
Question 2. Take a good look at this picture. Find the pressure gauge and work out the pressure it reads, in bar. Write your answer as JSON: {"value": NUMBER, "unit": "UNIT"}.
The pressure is {"value": 17, "unit": "bar"}
